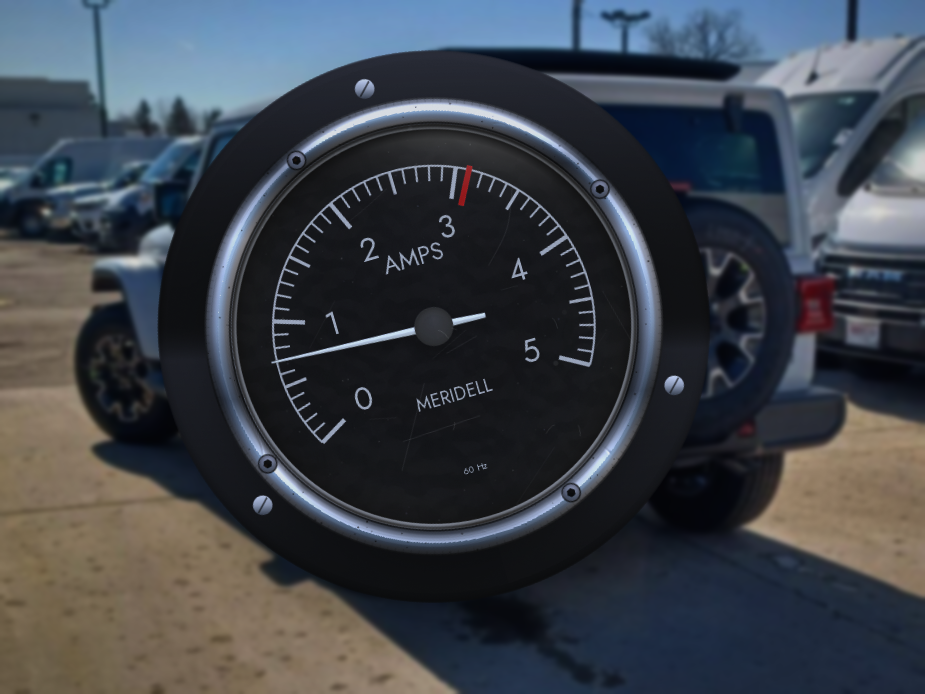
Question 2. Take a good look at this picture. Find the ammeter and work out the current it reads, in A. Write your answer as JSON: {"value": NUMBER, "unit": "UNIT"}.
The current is {"value": 0.7, "unit": "A"}
